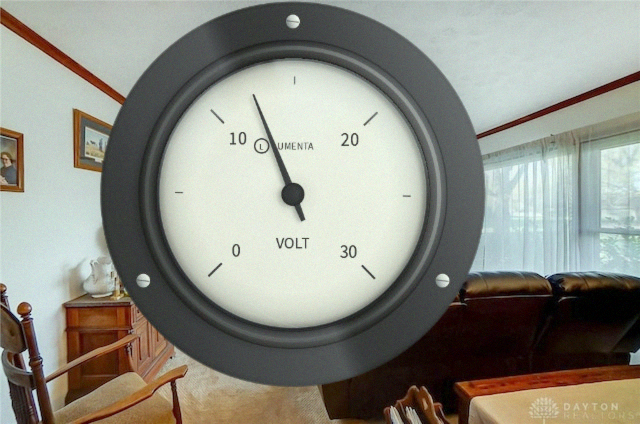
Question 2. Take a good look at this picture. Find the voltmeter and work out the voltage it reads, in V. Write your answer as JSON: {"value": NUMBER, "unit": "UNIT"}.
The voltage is {"value": 12.5, "unit": "V"}
